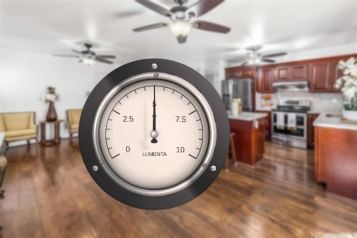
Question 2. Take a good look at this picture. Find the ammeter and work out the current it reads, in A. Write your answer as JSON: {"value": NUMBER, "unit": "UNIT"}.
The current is {"value": 5, "unit": "A"}
